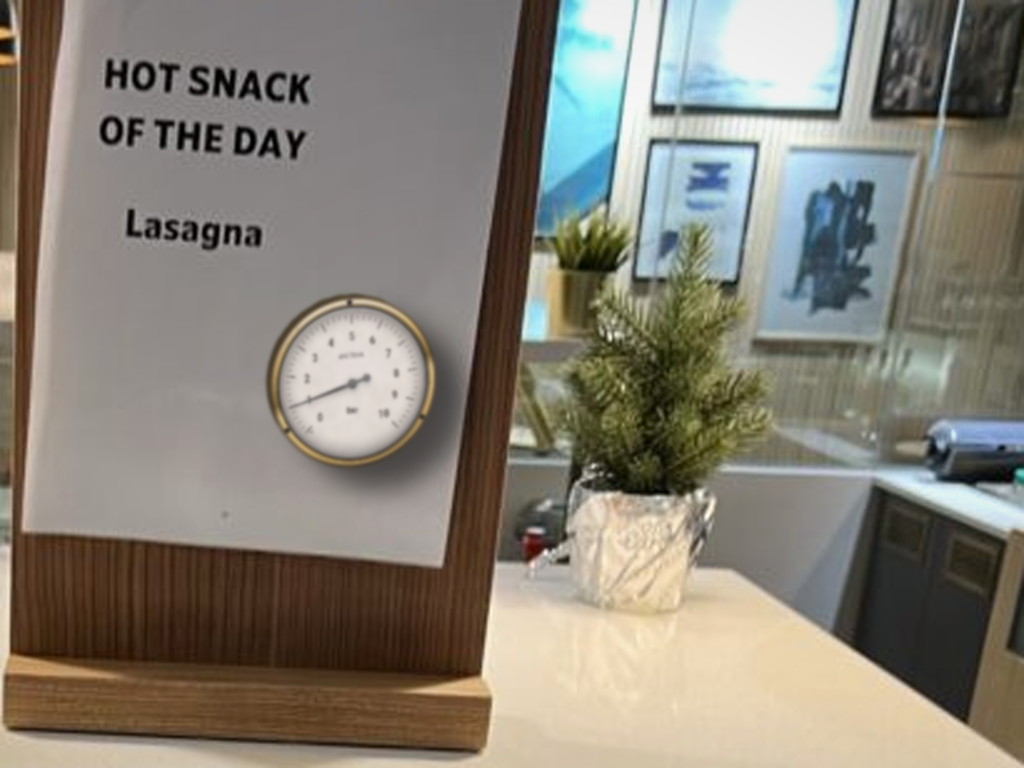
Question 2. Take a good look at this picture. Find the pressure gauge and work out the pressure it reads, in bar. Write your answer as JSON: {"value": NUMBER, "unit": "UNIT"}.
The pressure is {"value": 1, "unit": "bar"}
